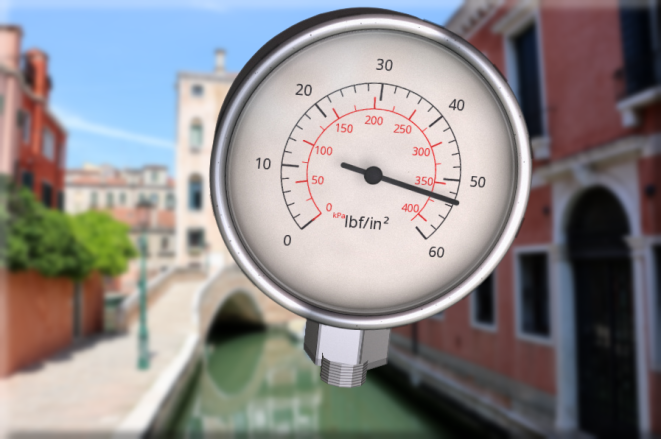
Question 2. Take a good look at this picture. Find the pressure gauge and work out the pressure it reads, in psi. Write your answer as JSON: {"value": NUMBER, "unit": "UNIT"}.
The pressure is {"value": 53, "unit": "psi"}
